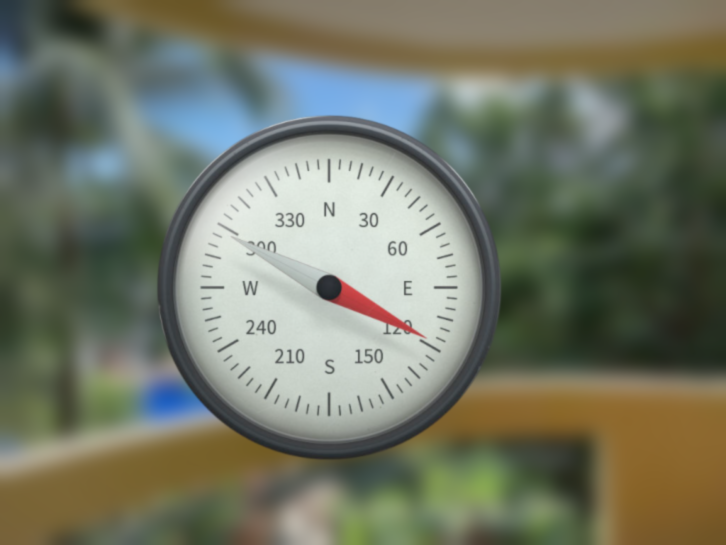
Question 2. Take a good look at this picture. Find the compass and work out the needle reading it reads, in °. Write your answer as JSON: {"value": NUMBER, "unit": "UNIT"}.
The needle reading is {"value": 117.5, "unit": "°"}
